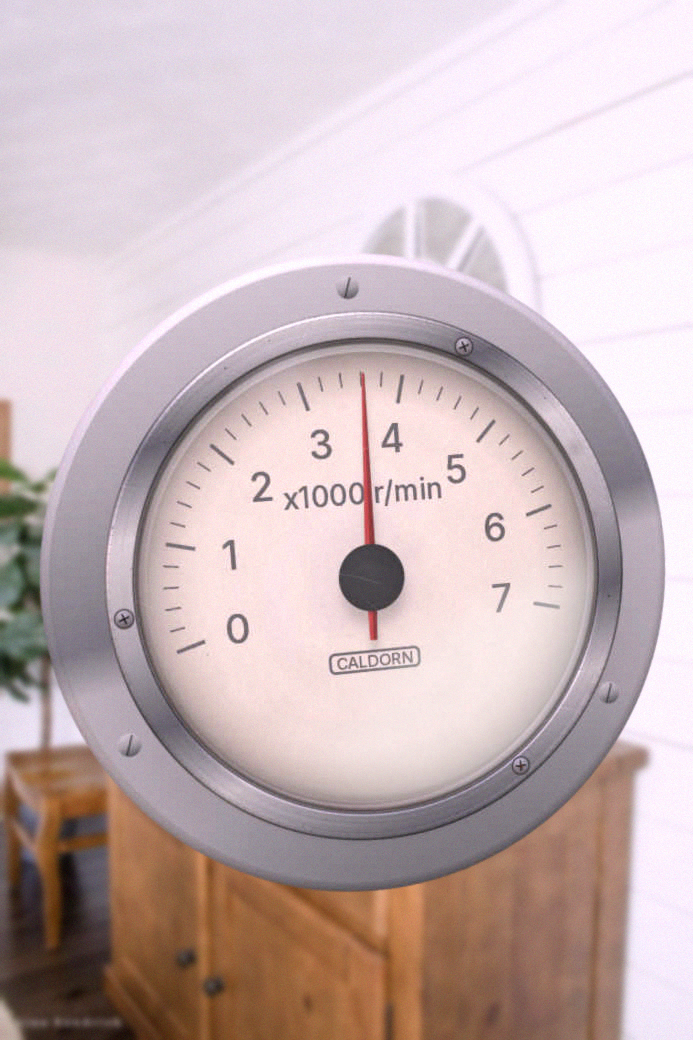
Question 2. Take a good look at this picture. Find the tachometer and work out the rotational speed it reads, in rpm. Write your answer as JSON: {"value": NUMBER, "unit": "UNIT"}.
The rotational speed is {"value": 3600, "unit": "rpm"}
